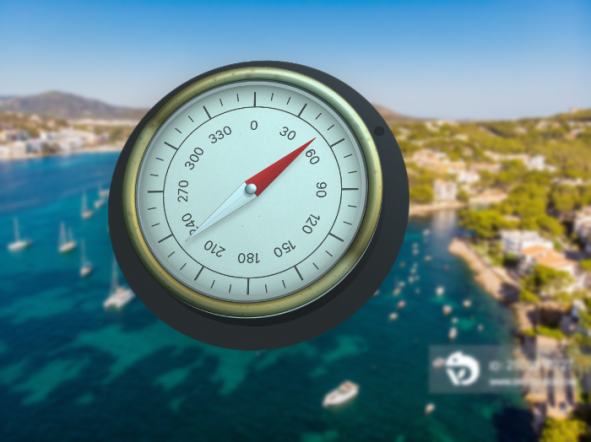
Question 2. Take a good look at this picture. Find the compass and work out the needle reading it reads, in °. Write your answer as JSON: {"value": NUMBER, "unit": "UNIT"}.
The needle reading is {"value": 50, "unit": "°"}
